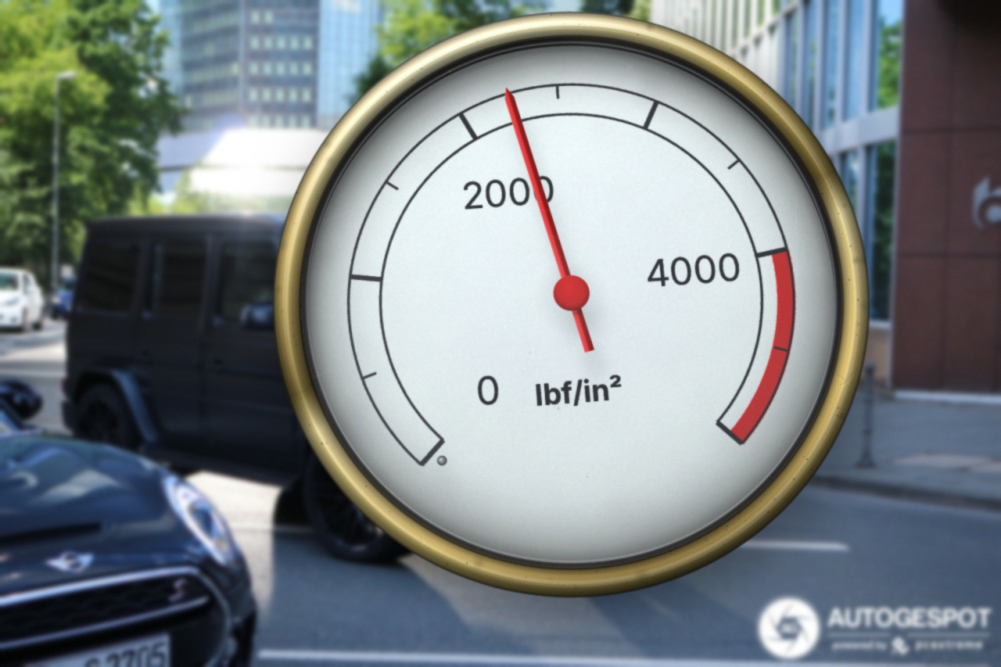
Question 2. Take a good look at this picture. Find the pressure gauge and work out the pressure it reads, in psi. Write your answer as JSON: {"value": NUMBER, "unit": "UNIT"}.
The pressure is {"value": 2250, "unit": "psi"}
